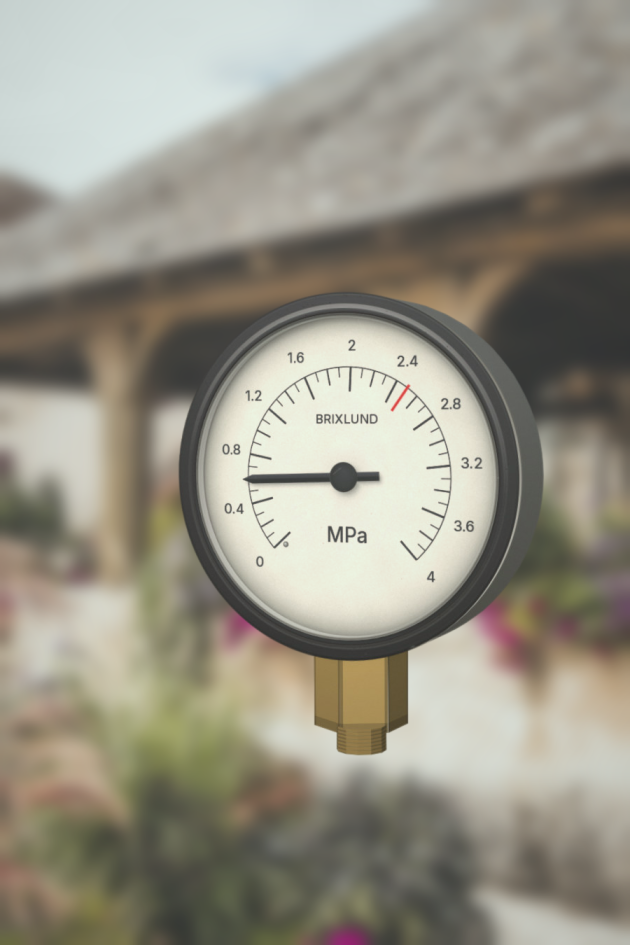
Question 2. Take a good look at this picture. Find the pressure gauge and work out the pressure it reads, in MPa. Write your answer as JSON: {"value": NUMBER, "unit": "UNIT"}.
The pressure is {"value": 0.6, "unit": "MPa"}
